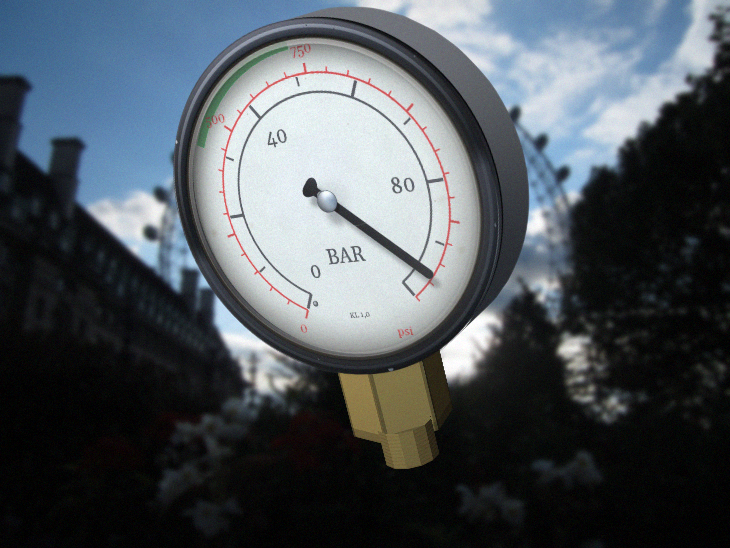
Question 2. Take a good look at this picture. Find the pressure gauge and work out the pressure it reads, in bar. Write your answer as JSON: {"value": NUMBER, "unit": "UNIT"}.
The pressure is {"value": 95, "unit": "bar"}
